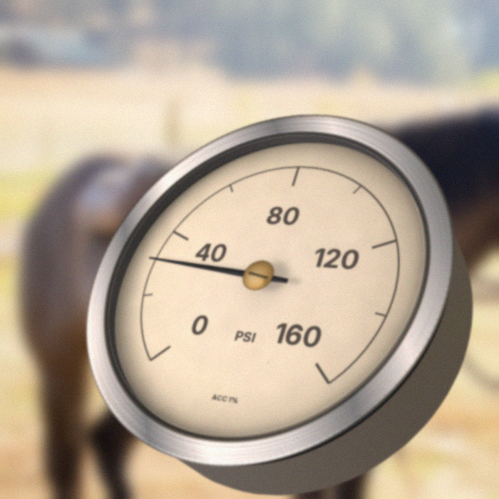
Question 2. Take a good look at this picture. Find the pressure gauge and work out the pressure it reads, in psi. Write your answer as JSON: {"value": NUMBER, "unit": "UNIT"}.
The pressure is {"value": 30, "unit": "psi"}
